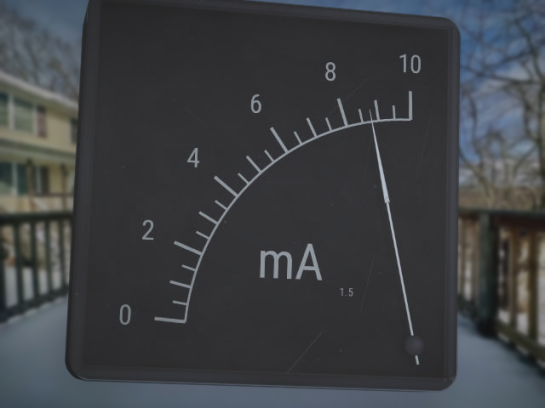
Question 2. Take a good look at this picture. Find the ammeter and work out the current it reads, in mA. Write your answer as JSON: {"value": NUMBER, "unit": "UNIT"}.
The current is {"value": 8.75, "unit": "mA"}
